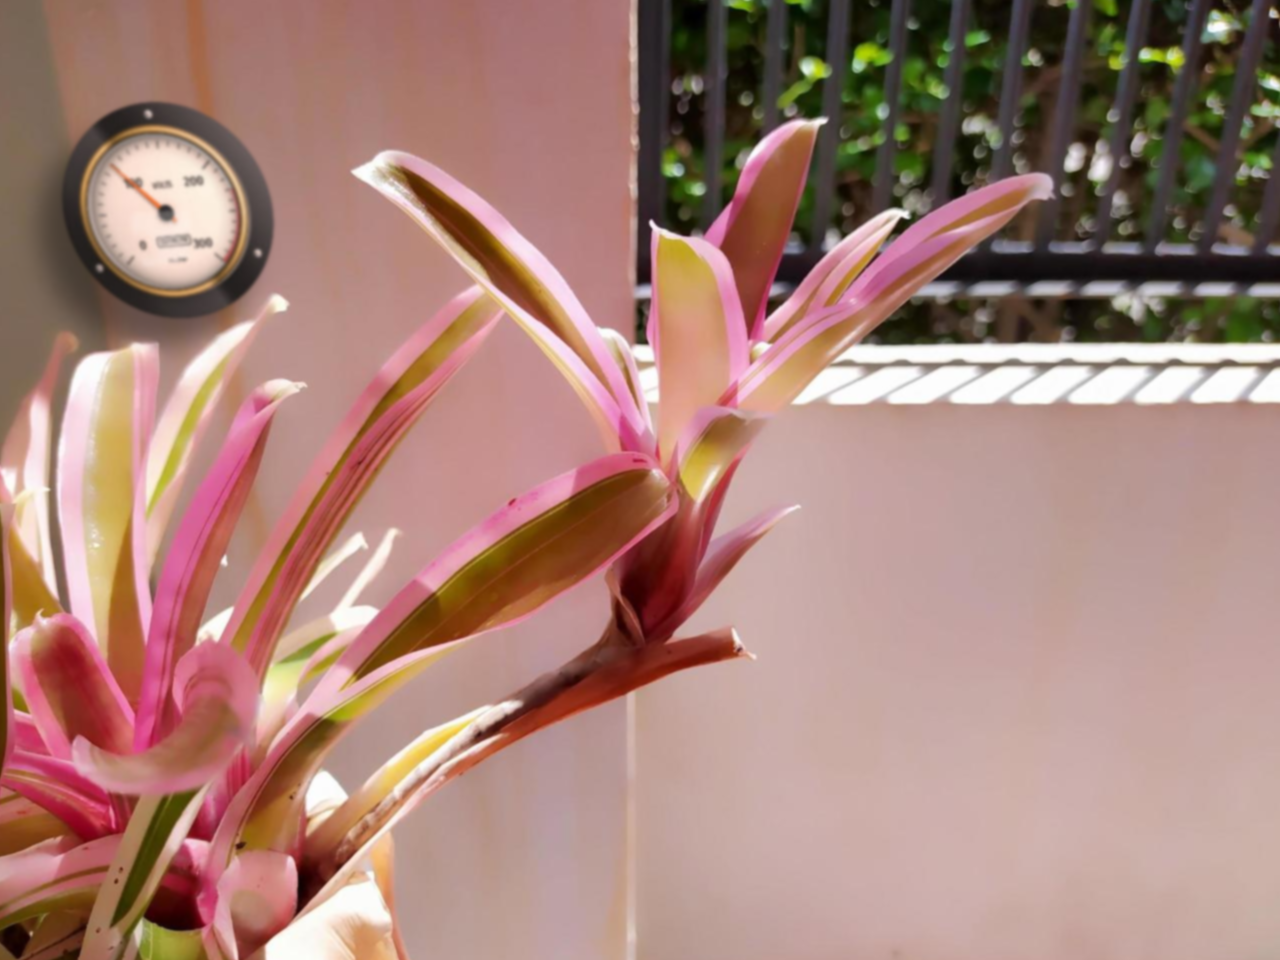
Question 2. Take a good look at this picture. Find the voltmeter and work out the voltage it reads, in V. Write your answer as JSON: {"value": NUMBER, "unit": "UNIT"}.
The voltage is {"value": 100, "unit": "V"}
